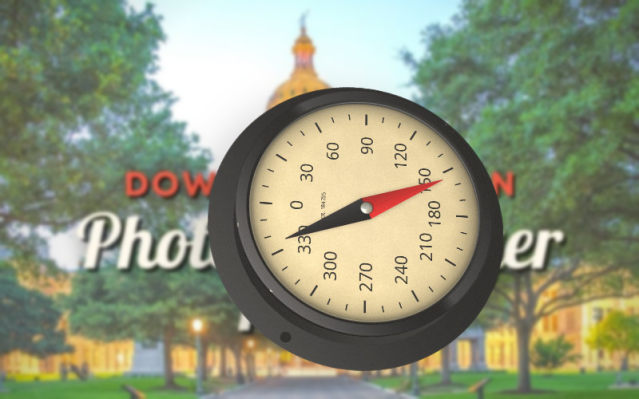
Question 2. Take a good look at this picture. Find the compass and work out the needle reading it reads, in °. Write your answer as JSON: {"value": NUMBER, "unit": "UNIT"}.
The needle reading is {"value": 155, "unit": "°"}
